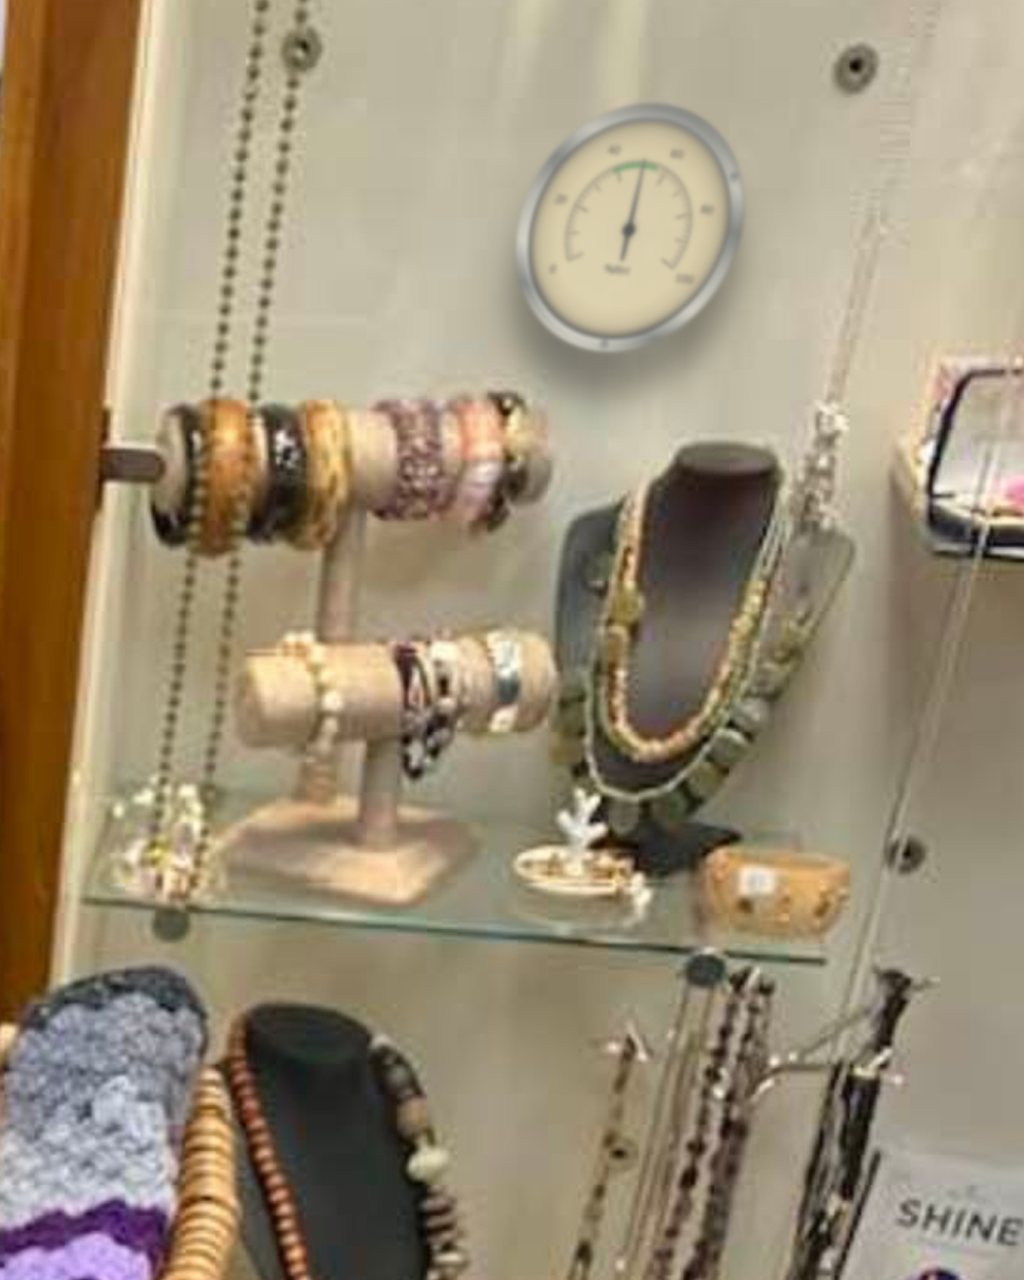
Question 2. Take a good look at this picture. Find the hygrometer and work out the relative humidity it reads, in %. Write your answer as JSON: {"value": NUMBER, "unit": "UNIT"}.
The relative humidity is {"value": 50, "unit": "%"}
